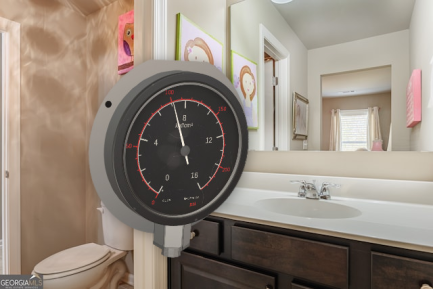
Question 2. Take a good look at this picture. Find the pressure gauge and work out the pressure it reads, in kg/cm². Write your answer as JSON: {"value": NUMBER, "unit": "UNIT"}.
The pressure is {"value": 7, "unit": "kg/cm²"}
